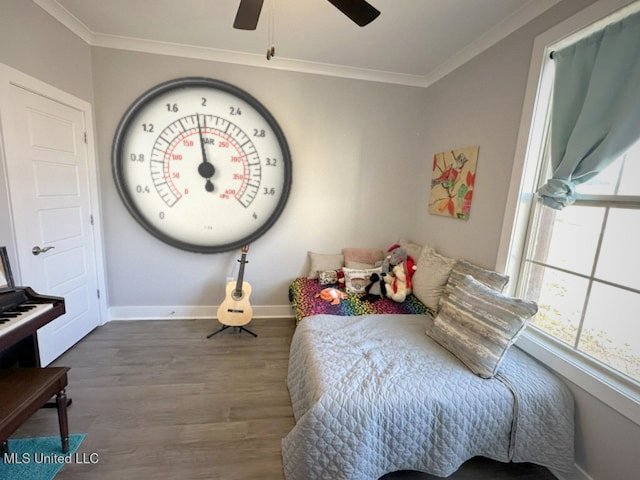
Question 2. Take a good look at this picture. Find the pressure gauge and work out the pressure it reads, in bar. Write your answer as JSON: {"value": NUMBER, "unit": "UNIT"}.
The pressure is {"value": 1.9, "unit": "bar"}
